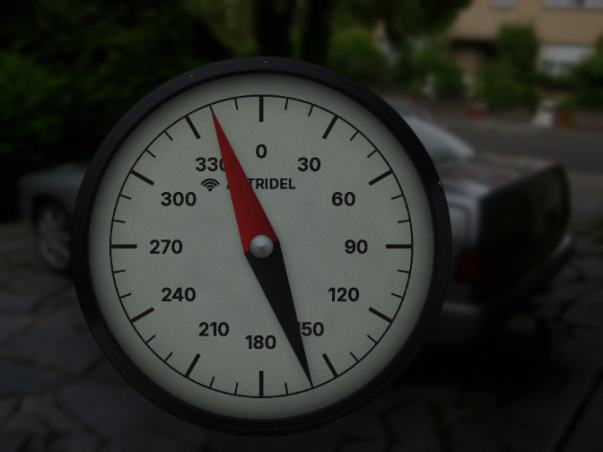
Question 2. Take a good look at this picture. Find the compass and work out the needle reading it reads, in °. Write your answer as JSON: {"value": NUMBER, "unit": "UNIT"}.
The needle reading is {"value": 340, "unit": "°"}
